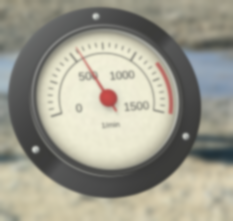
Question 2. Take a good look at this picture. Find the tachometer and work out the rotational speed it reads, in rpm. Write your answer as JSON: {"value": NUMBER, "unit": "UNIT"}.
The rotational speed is {"value": 550, "unit": "rpm"}
